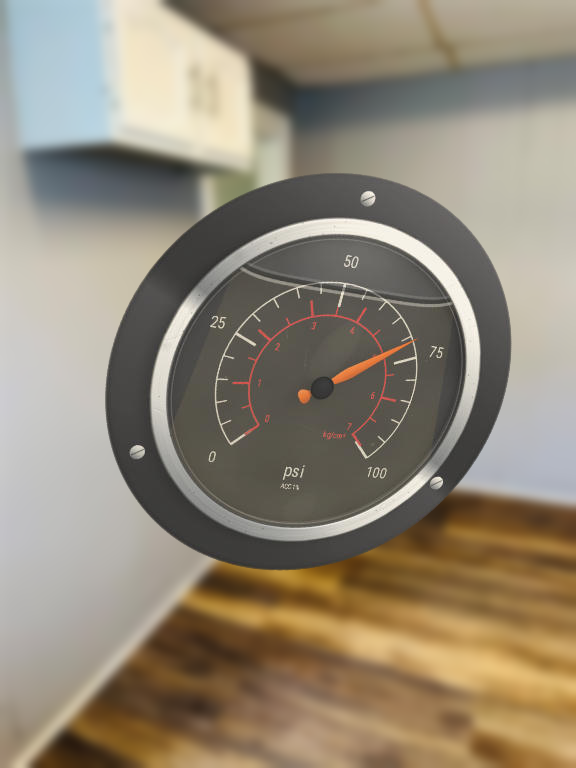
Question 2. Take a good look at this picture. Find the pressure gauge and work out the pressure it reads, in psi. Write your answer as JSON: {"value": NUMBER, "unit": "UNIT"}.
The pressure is {"value": 70, "unit": "psi"}
